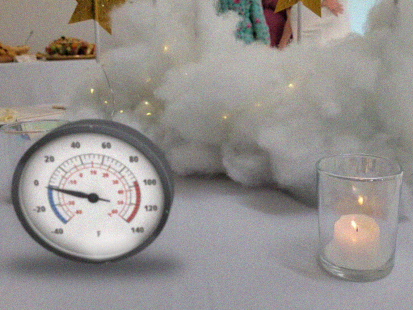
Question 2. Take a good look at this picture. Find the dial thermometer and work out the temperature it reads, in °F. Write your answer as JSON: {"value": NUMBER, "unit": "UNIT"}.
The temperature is {"value": 0, "unit": "°F"}
